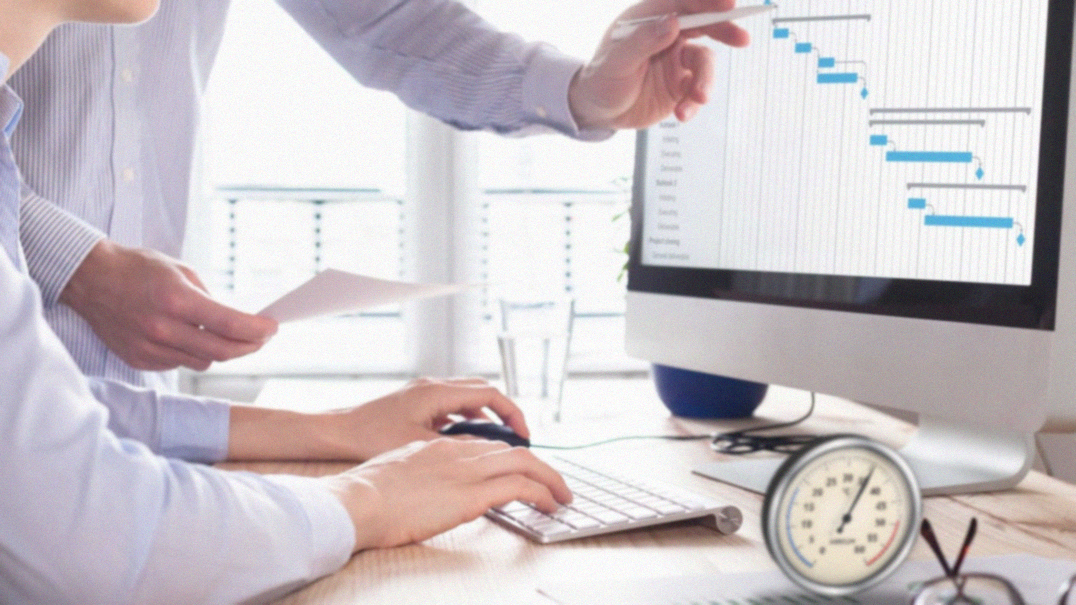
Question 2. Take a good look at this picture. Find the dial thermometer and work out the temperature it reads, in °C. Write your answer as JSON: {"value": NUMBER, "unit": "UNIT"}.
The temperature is {"value": 35, "unit": "°C"}
